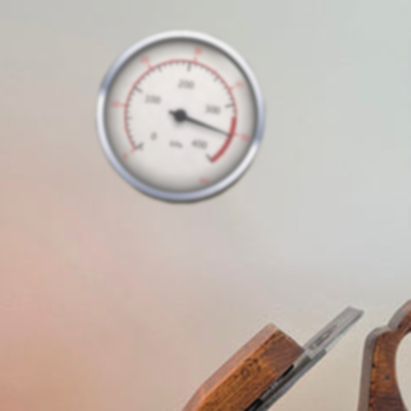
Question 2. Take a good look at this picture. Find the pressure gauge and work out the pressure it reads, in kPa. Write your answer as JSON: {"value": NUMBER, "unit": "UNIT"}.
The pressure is {"value": 350, "unit": "kPa"}
